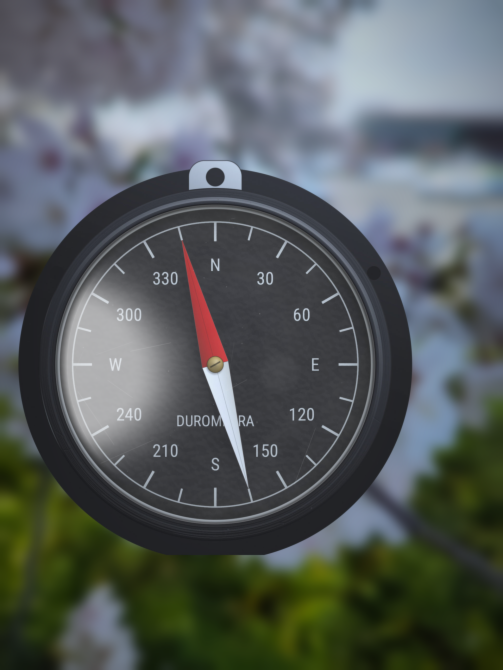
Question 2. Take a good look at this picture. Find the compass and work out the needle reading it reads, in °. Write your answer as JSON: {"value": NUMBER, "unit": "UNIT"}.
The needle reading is {"value": 345, "unit": "°"}
